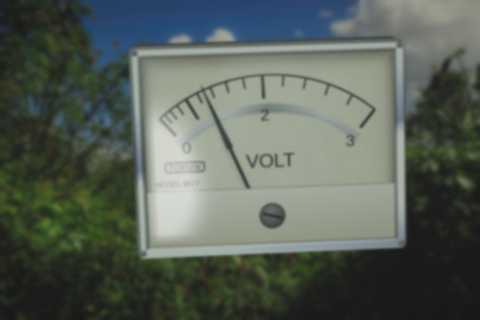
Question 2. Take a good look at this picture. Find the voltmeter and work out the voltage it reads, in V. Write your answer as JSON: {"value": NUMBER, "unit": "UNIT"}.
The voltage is {"value": 1.3, "unit": "V"}
